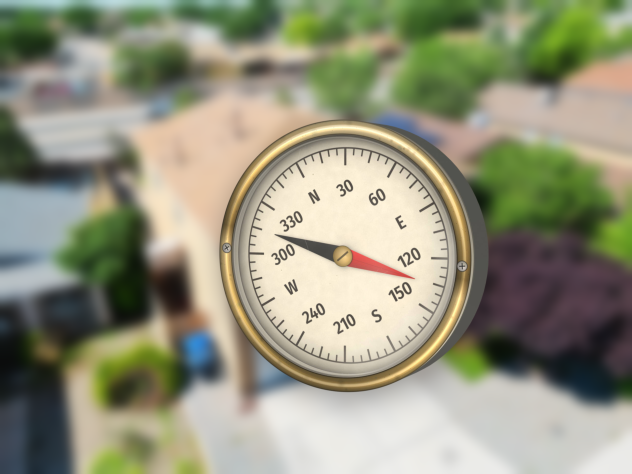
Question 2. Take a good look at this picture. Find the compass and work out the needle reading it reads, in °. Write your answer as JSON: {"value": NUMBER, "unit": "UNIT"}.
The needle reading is {"value": 135, "unit": "°"}
